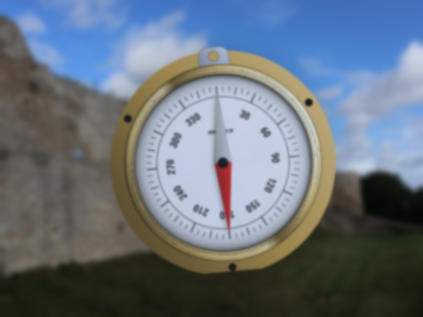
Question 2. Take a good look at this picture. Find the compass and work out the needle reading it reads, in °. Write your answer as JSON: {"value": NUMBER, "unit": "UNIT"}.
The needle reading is {"value": 180, "unit": "°"}
